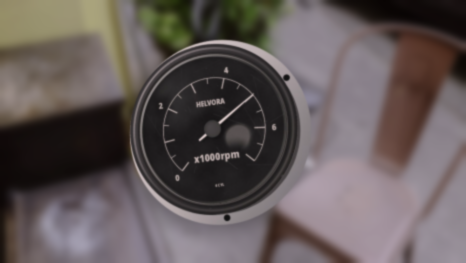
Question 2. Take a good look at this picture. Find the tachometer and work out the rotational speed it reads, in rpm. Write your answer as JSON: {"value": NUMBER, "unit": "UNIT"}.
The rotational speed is {"value": 5000, "unit": "rpm"}
